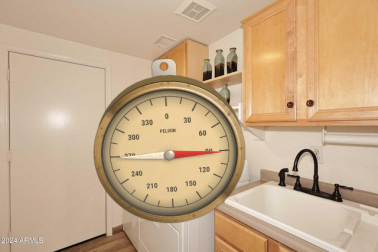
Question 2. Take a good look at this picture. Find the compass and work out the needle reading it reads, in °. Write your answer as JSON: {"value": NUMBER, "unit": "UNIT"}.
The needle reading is {"value": 90, "unit": "°"}
